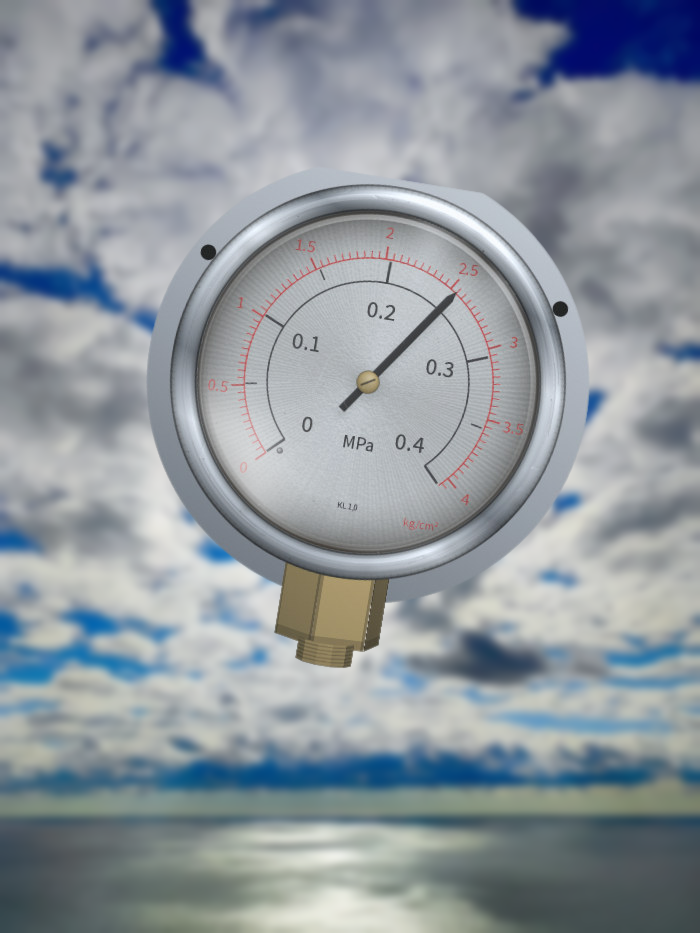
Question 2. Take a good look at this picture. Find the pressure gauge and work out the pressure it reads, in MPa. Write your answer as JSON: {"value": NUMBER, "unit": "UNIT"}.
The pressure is {"value": 0.25, "unit": "MPa"}
